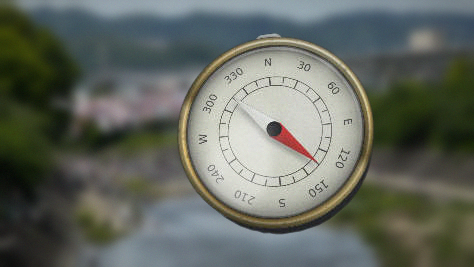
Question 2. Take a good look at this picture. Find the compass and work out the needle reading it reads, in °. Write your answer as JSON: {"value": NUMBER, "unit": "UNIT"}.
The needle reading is {"value": 135, "unit": "°"}
